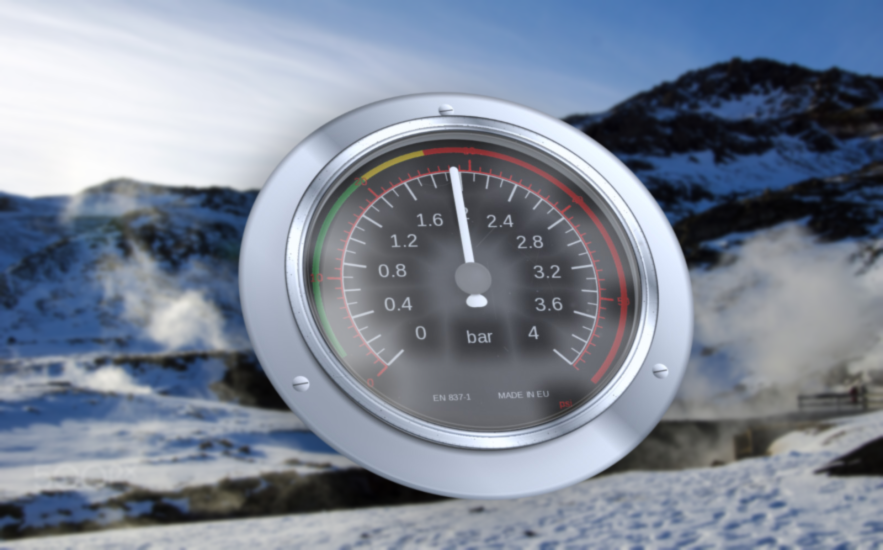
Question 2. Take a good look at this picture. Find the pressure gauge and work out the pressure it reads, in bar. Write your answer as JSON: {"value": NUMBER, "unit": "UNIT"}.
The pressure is {"value": 1.95, "unit": "bar"}
